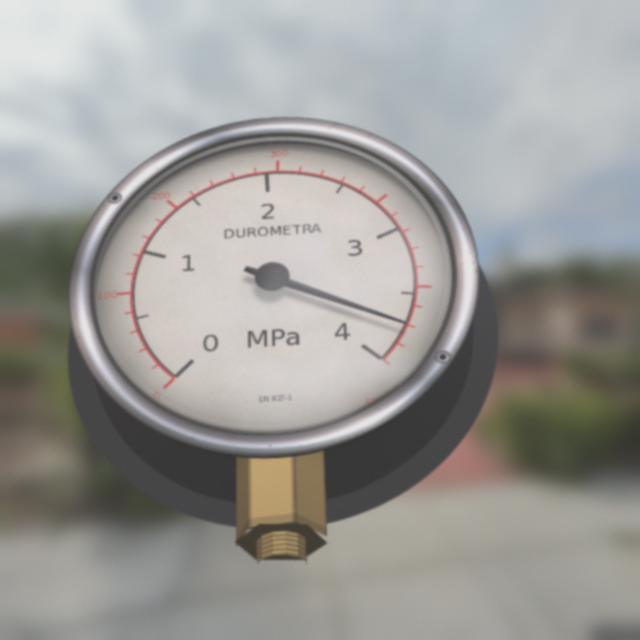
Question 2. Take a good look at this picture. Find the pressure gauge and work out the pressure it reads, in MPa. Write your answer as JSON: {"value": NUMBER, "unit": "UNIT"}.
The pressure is {"value": 3.75, "unit": "MPa"}
